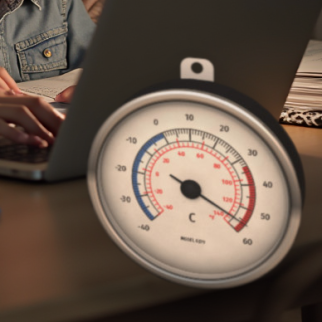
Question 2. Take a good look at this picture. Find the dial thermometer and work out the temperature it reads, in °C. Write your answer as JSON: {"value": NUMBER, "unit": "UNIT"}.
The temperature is {"value": 55, "unit": "°C"}
